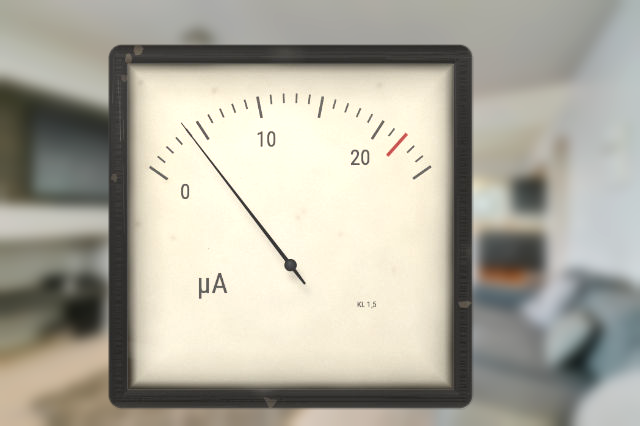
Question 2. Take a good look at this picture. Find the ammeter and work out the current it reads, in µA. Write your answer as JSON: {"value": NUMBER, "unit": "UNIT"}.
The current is {"value": 4, "unit": "µA"}
